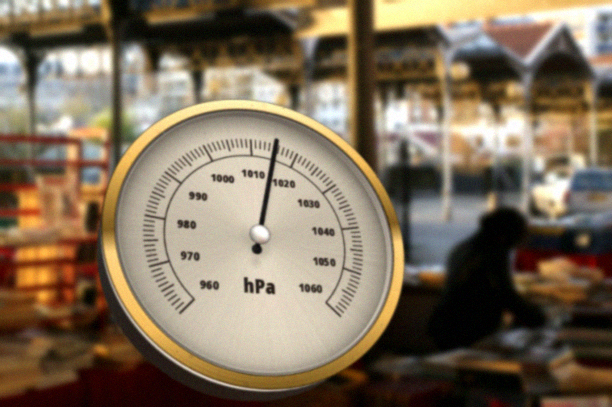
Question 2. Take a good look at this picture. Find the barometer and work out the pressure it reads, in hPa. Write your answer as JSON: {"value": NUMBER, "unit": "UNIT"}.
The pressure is {"value": 1015, "unit": "hPa"}
